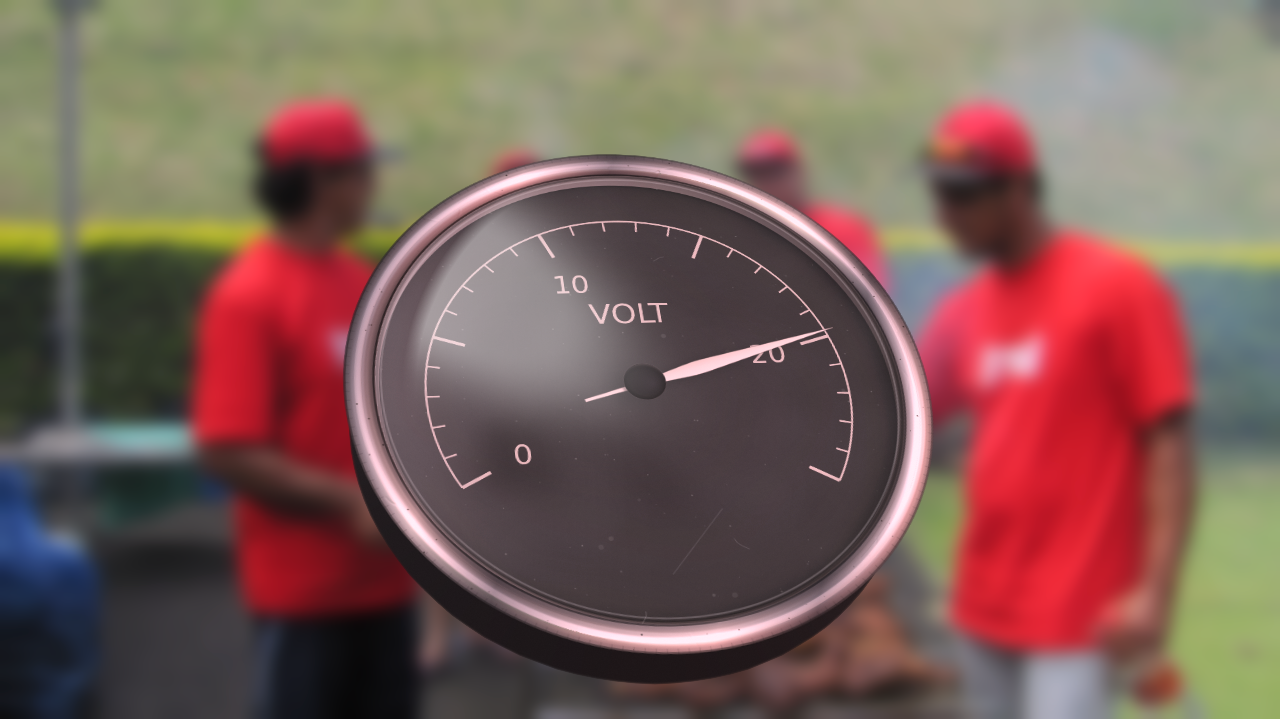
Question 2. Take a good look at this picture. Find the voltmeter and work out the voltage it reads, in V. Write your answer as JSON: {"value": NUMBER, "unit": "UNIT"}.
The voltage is {"value": 20, "unit": "V"}
